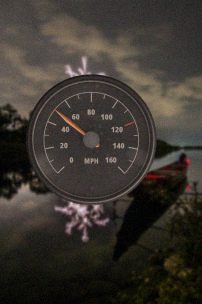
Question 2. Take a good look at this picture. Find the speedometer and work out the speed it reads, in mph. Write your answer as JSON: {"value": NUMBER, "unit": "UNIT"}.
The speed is {"value": 50, "unit": "mph"}
